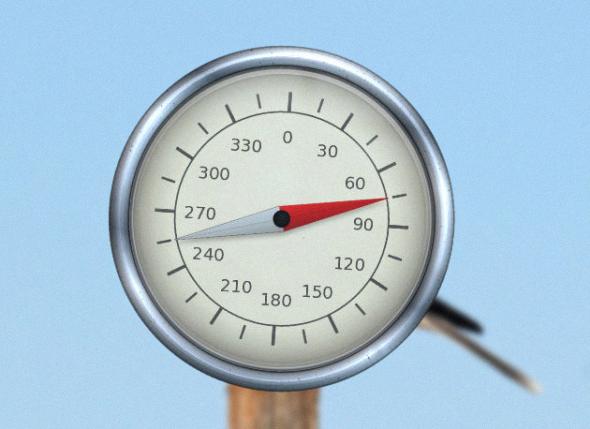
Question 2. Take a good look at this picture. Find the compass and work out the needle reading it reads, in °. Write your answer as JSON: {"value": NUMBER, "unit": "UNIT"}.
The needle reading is {"value": 75, "unit": "°"}
